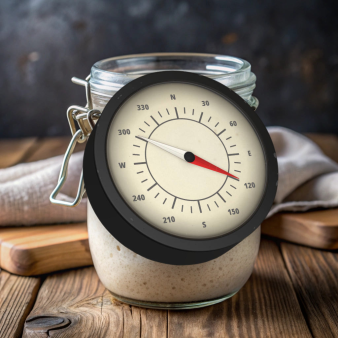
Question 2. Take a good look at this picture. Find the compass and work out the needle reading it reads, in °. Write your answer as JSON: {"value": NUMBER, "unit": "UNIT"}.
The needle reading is {"value": 120, "unit": "°"}
